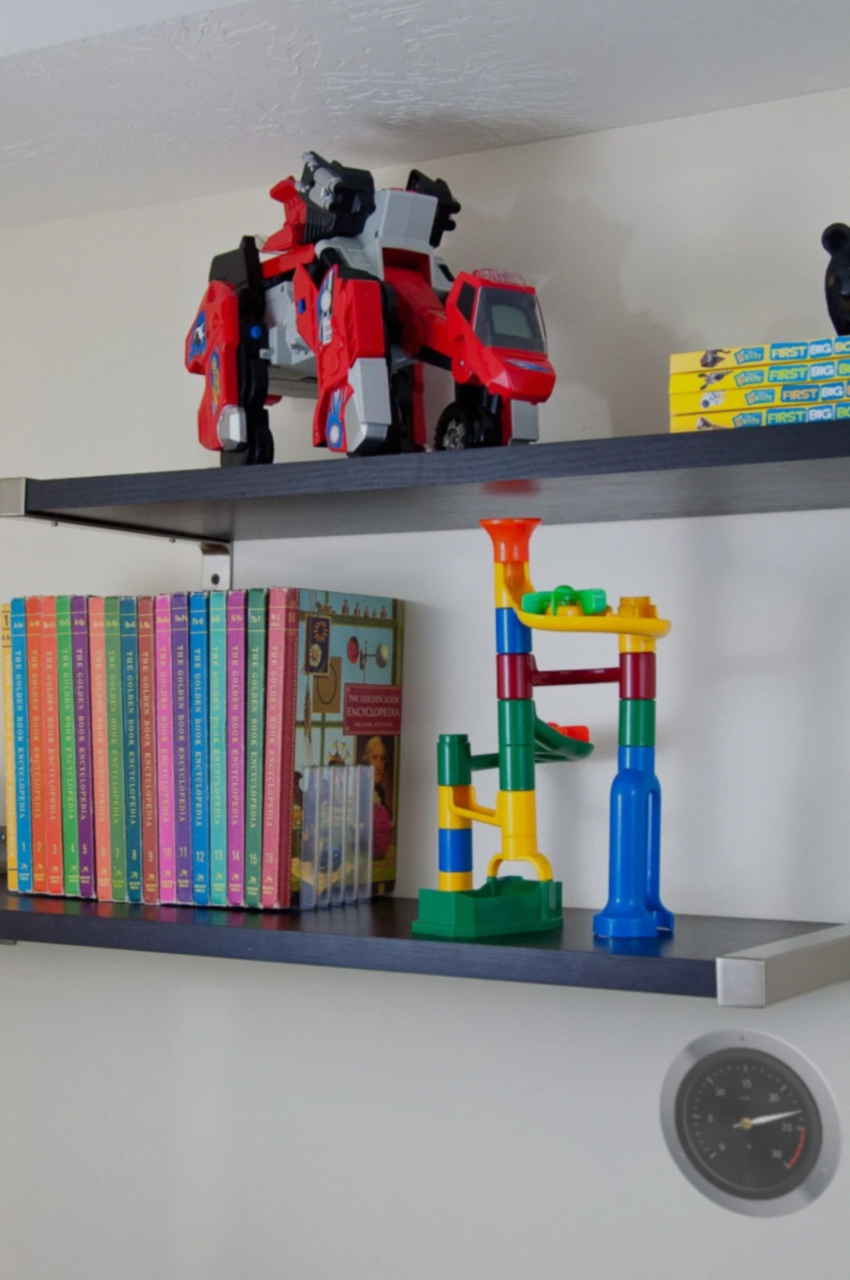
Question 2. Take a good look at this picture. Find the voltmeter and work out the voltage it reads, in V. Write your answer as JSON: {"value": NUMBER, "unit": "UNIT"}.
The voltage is {"value": 23, "unit": "V"}
